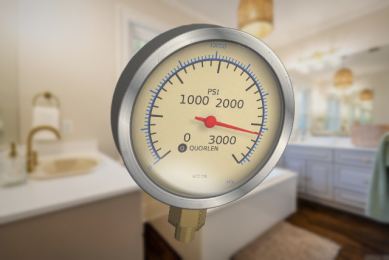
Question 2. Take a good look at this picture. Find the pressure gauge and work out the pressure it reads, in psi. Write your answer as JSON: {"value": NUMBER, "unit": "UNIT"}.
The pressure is {"value": 2600, "unit": "psi"}
